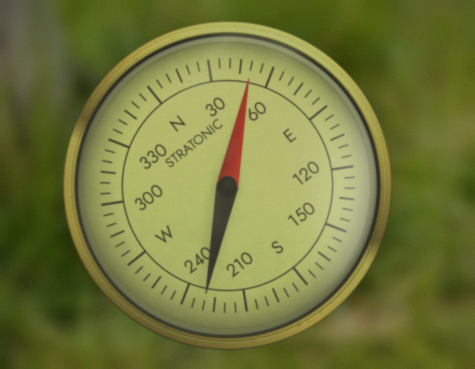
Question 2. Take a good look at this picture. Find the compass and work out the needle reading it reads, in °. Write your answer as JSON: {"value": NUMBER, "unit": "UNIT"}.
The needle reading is {"value": 50, "unit": "°"}
